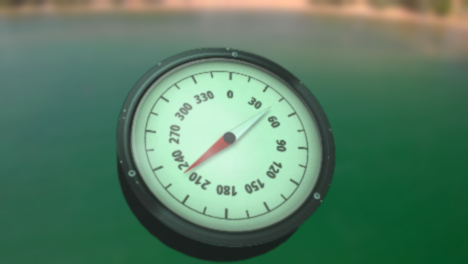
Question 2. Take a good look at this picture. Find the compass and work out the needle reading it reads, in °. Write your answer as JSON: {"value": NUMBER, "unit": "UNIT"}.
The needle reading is {"value": 225, "unit": "°"}
